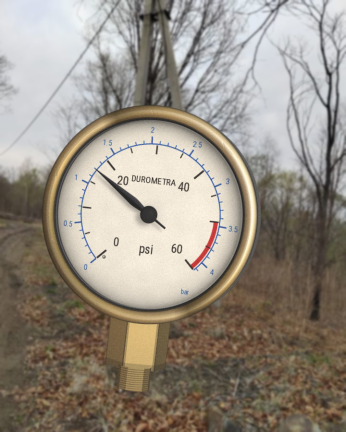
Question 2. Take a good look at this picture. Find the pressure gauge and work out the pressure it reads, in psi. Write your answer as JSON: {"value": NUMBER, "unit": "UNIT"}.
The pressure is {"value": 17.5, "unit": "psi"}
